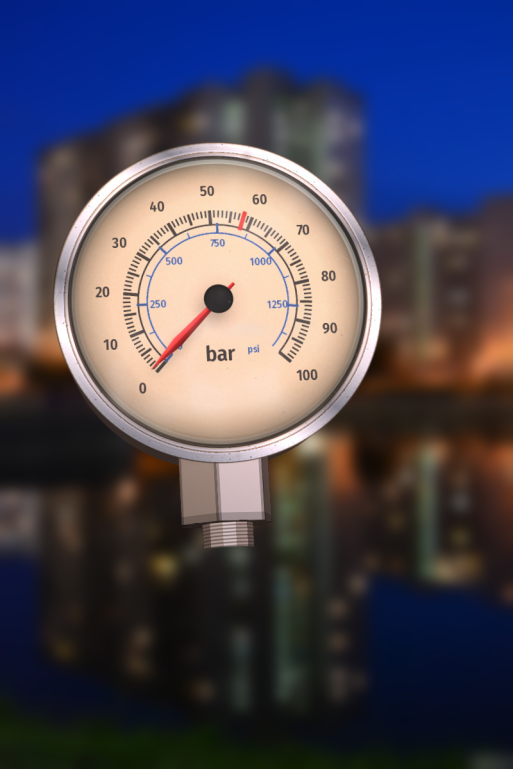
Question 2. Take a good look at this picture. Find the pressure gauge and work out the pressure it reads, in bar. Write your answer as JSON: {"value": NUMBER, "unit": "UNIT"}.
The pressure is {"value": 1, "unit": "bar"}
